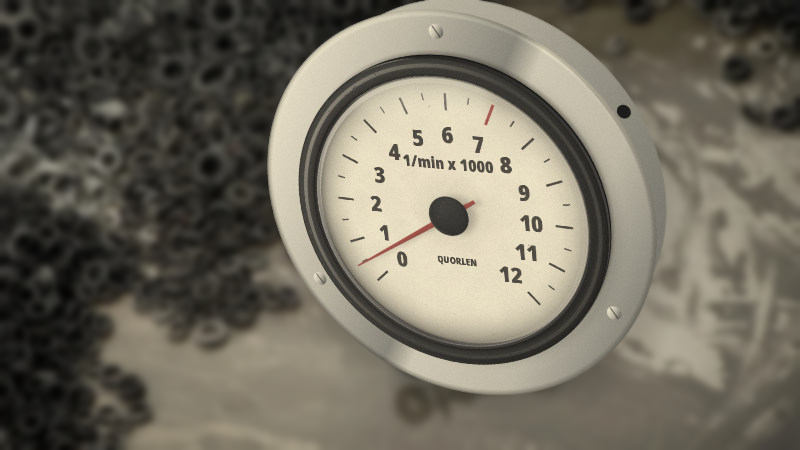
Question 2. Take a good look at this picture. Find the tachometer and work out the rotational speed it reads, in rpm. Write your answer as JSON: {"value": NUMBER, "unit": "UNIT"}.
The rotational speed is {"value": 500, "unit": "rpm"}
